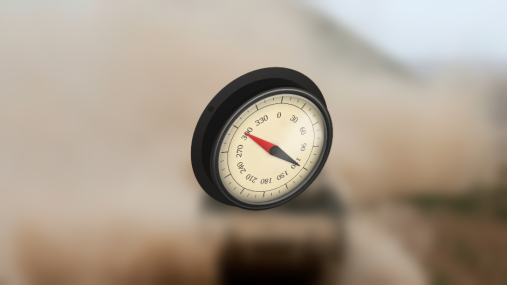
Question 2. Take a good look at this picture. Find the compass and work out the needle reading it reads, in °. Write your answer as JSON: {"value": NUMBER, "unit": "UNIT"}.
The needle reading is {"value": 300, "unit": "°"}
